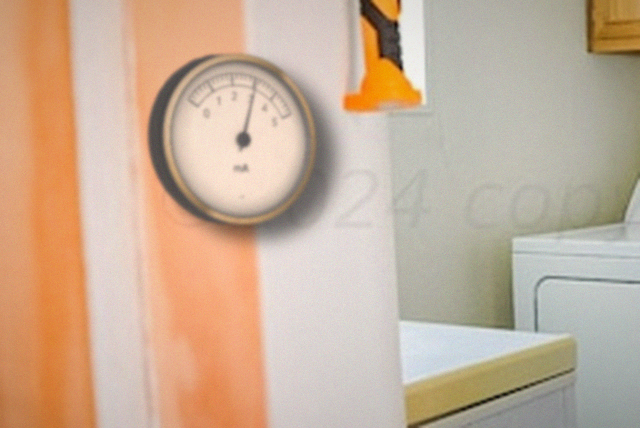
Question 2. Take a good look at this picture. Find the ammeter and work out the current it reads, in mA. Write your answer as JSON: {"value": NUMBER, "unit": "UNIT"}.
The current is {"value": 3, "unit": "mA"}
